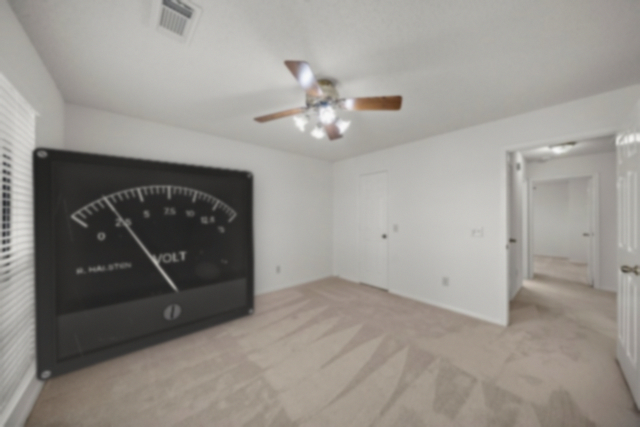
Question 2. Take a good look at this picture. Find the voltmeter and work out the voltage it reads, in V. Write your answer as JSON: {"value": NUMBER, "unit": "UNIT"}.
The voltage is {"value": 2.5, "unit": "V"}
